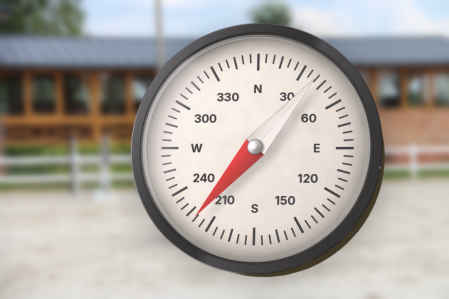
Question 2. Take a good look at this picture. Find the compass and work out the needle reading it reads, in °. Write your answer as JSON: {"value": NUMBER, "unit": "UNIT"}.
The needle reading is {"value": 220, "unit": "°"}
